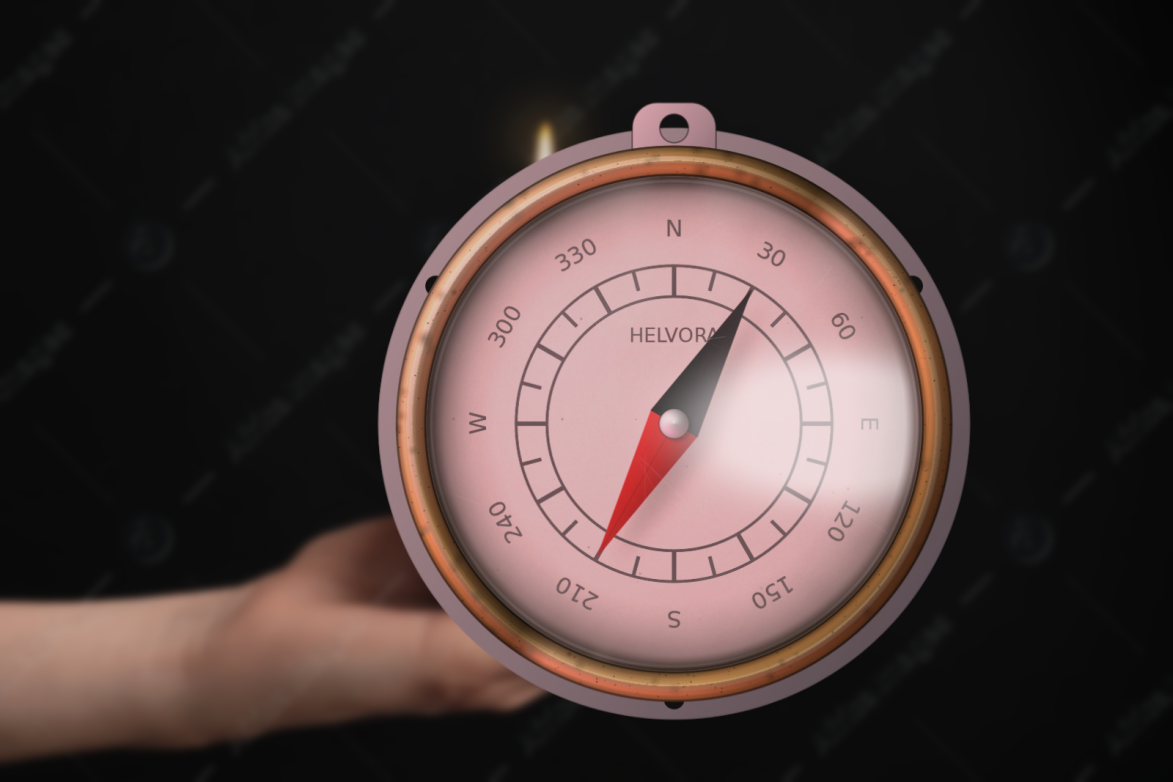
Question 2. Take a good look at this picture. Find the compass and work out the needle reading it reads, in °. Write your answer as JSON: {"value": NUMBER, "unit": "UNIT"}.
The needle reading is {"value": 210, "unit": "°"}
